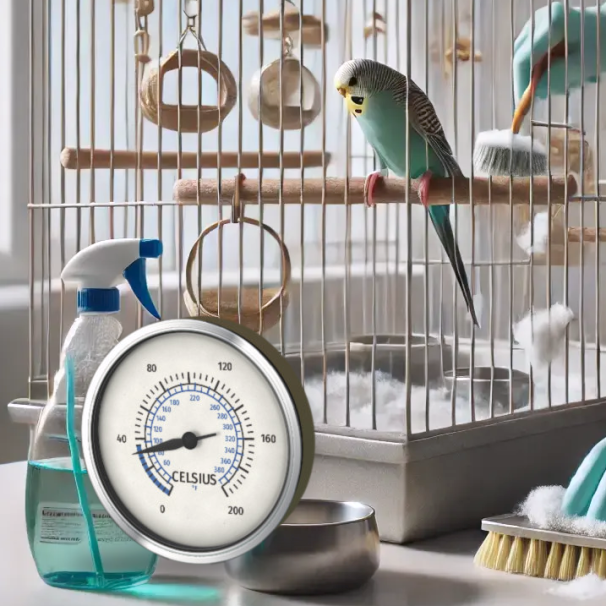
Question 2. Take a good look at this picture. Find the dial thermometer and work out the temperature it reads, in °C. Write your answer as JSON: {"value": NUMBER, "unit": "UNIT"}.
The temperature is {"value": 32, "unit": "°C"}
